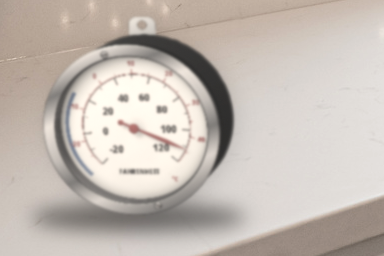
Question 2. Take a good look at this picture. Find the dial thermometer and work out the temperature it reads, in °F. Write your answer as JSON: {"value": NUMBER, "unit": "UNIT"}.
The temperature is {"value": 110, "unit": "°F"}
